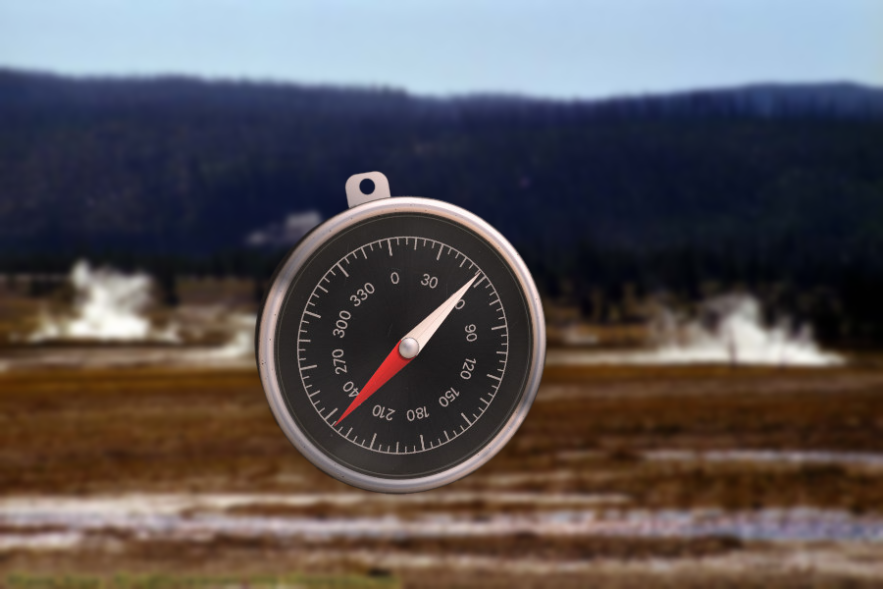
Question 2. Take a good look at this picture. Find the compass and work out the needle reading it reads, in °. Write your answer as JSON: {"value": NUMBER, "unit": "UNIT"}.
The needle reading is {"value": 235, "unit": "°"}
